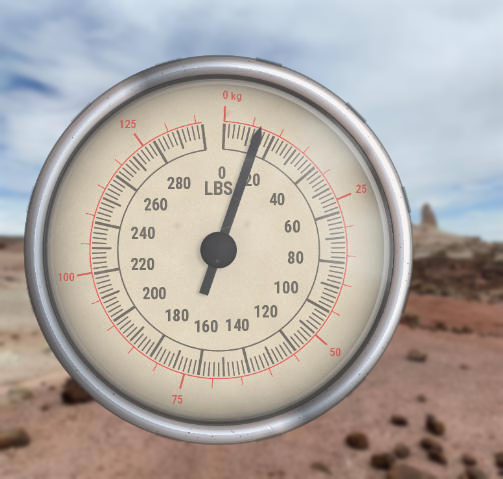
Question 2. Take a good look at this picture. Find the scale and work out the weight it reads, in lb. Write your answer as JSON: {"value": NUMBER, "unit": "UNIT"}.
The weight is {"value": 14, "unit": "lb"}
